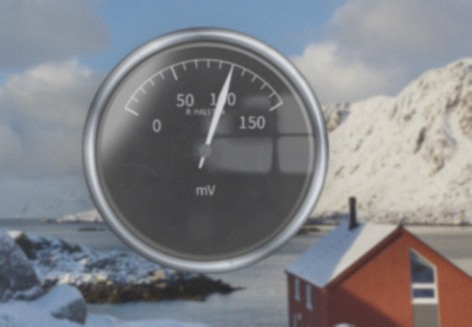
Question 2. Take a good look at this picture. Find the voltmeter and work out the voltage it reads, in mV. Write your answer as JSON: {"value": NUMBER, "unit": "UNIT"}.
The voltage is {"value": 100, "unit": "mV"}
